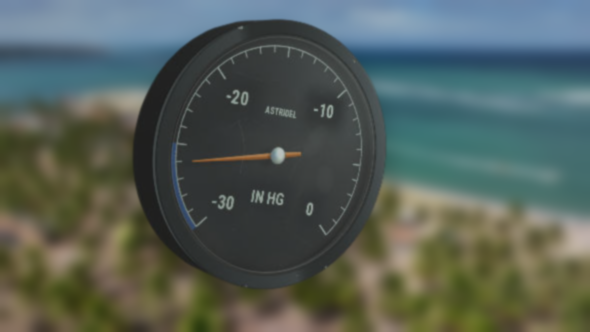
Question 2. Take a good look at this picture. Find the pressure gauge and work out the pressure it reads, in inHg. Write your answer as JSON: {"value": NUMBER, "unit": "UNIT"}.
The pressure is {"value": -26, "unit": "inHg"}
